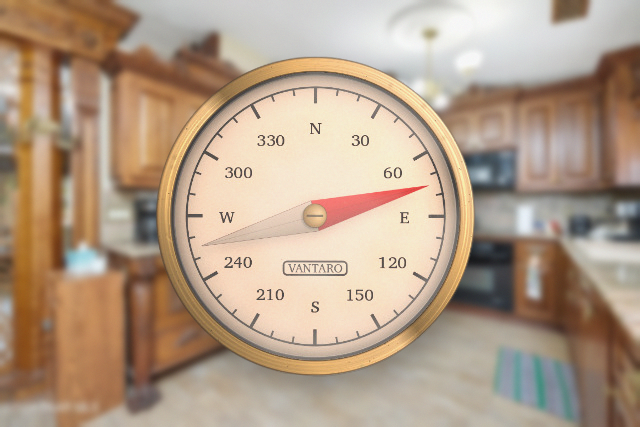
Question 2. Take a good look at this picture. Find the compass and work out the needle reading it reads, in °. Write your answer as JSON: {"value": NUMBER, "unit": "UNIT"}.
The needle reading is {"value": 75, "unit": "°"}
